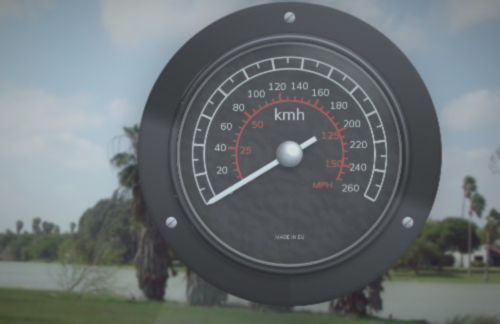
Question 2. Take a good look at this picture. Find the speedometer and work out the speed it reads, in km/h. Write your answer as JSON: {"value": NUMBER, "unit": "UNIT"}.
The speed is {"value": 0, "unit": "km/h"}
